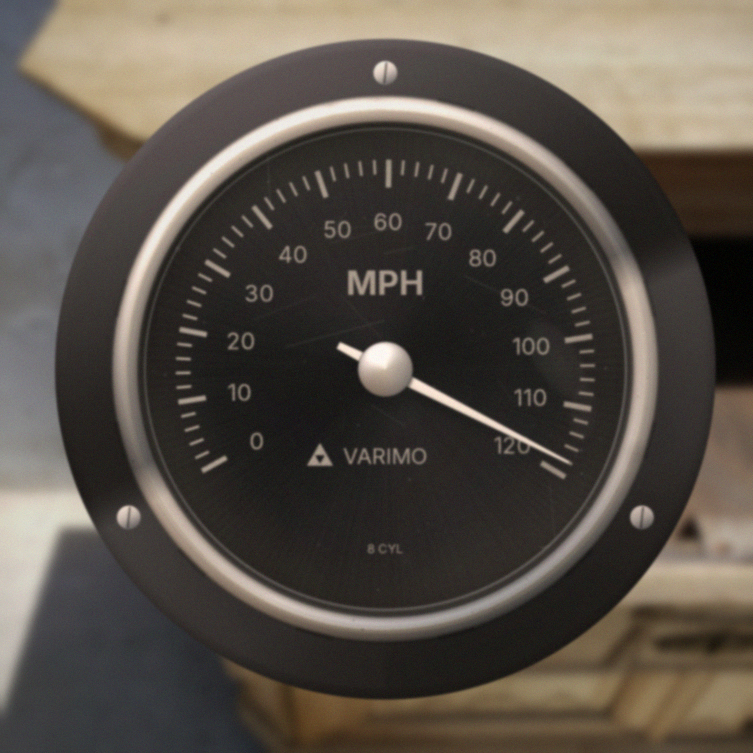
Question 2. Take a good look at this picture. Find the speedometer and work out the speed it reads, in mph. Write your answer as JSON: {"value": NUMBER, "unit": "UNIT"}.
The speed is {"value": 118, "unit": "mph"}
